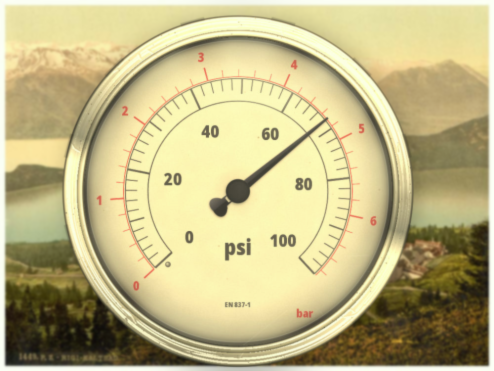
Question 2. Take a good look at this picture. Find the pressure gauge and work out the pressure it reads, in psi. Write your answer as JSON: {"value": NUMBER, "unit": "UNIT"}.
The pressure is {"value": 68, "unit": "psi"}
